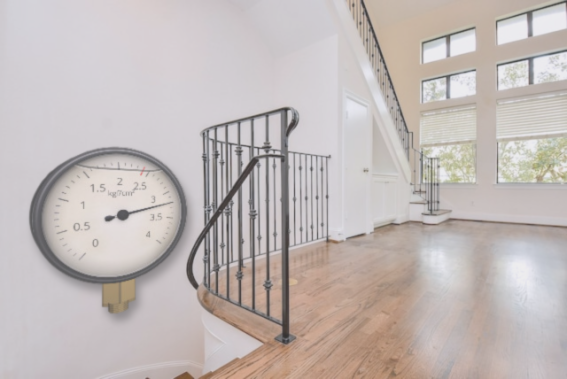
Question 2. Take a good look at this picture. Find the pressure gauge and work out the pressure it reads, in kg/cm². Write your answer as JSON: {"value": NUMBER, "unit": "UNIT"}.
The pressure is {"value": 3.2, "unit": "kg/cm²"}
